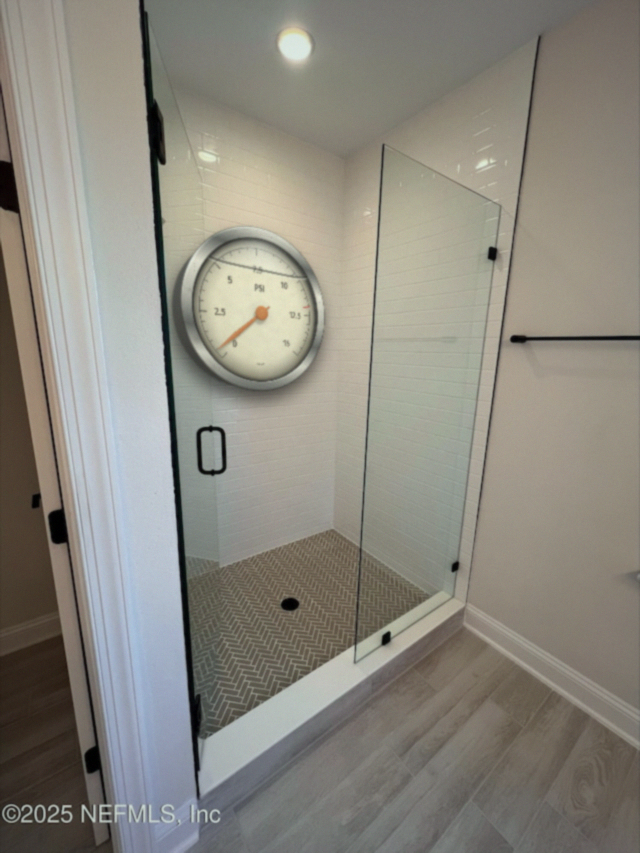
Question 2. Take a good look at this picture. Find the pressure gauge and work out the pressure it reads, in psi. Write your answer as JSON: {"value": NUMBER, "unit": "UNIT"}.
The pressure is {"value": 0.5, "unit": "psi"}
